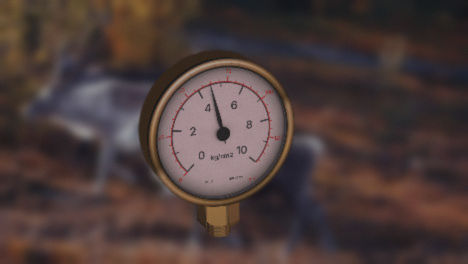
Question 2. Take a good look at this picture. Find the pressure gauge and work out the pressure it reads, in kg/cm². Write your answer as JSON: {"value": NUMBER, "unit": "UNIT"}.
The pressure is {"value": 4.5, "unit": "kg/cm²"}
